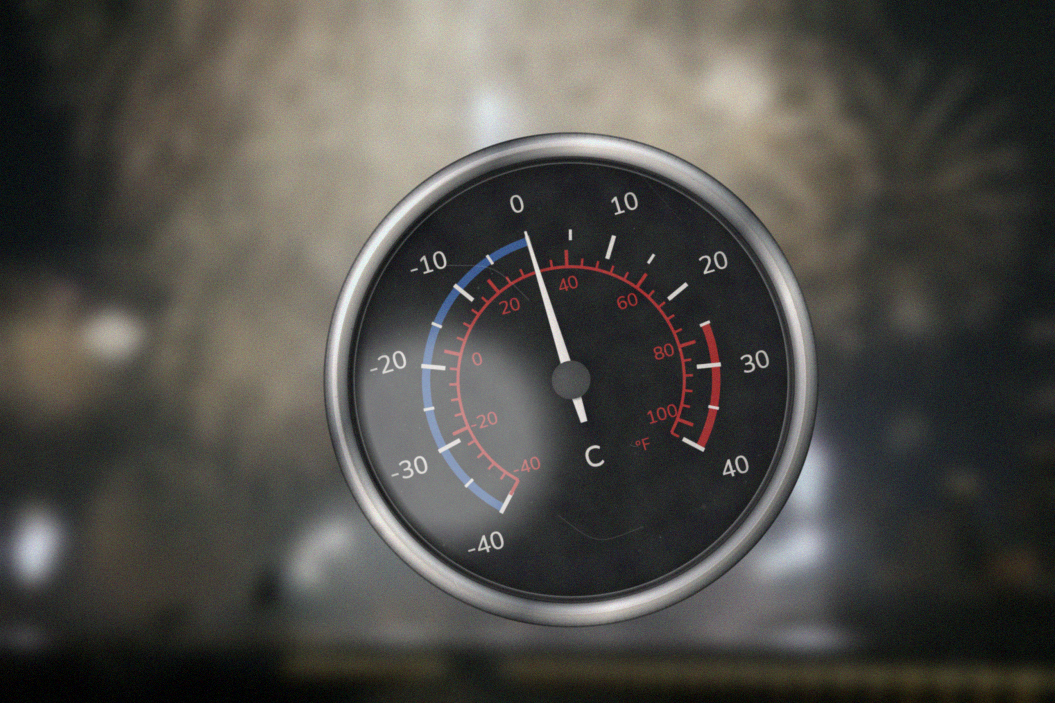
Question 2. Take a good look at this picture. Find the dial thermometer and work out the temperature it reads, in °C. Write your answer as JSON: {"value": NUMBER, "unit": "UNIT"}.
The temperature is {"value": 0, "unit": "°C"}
